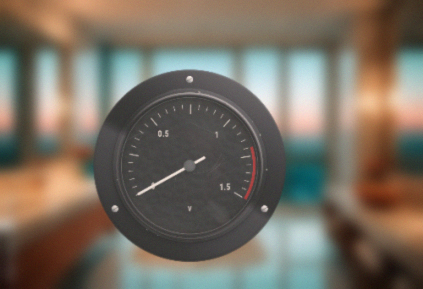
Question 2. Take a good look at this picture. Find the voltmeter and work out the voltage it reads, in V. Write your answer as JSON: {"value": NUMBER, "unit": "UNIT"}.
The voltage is {"value": 0, "unit": "V"}
